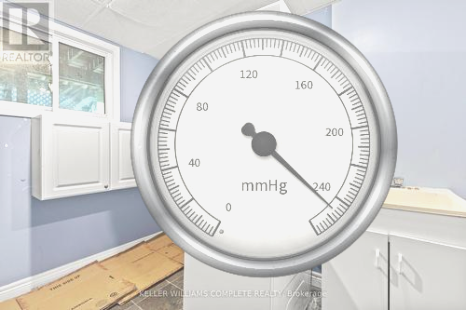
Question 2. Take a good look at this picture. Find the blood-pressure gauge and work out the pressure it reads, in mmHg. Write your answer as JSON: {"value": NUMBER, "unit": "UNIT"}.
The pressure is {"value": 246, "unit": "mmHg"}
